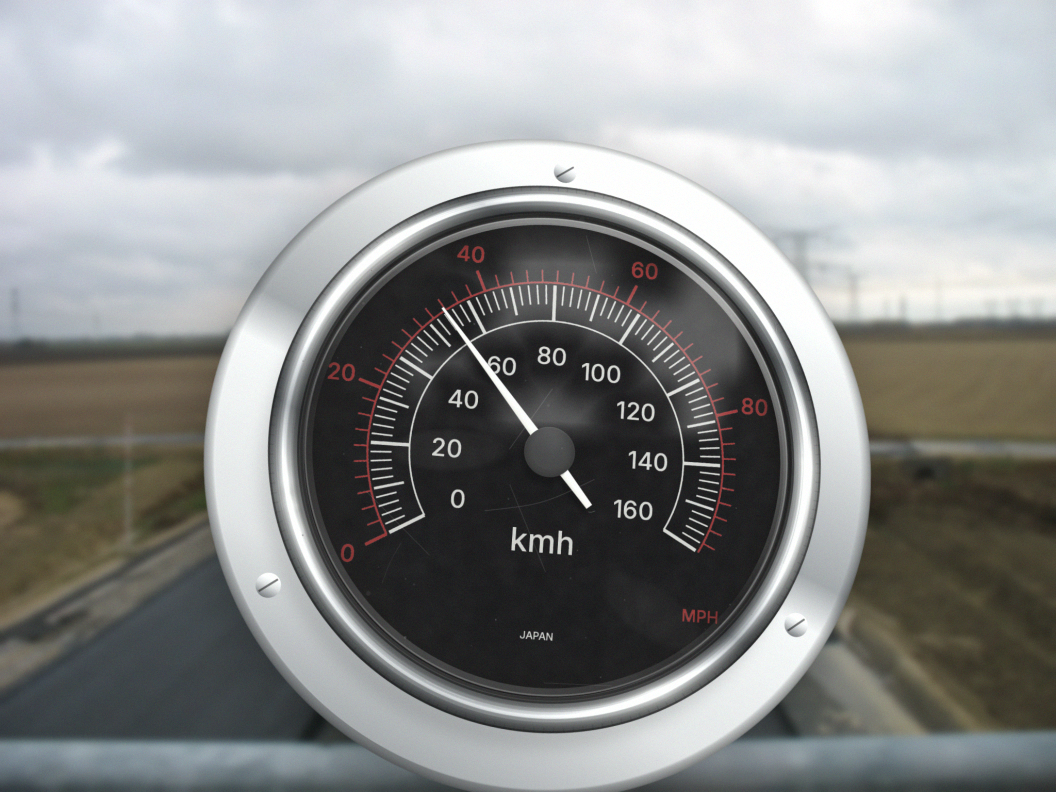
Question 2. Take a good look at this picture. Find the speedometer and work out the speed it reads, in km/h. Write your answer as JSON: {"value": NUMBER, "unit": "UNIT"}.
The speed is {"value": 54, "unit": "km/h"}
